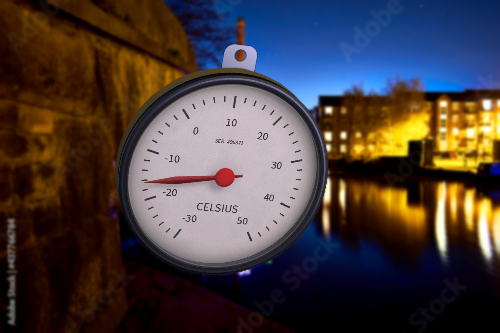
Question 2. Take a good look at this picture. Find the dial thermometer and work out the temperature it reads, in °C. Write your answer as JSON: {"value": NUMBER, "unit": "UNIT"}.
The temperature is {"value": -16, "unit": "°C"}
